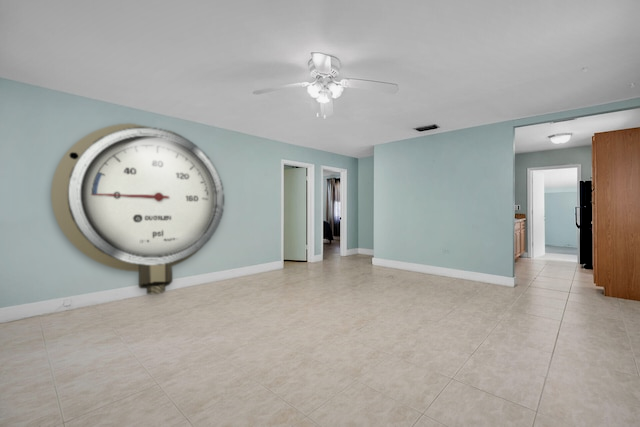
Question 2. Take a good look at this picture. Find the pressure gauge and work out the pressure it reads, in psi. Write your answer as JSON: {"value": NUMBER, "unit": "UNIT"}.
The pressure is {"value": 0, "unit": "psi"}
